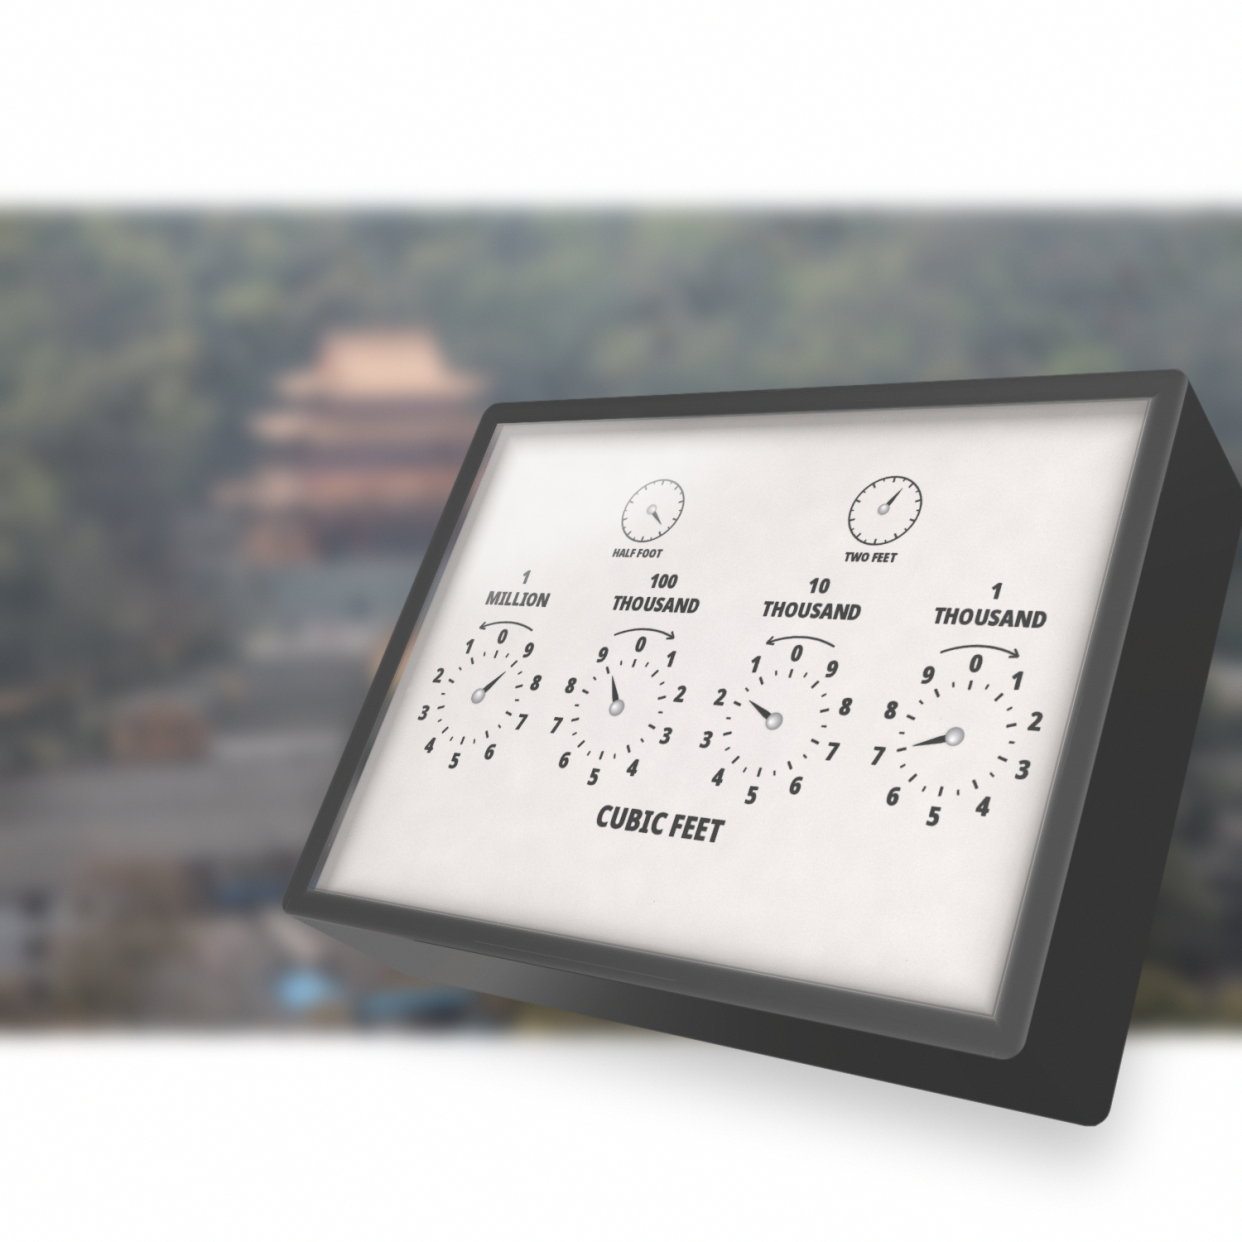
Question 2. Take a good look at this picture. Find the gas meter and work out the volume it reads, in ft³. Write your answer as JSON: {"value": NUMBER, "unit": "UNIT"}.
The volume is {"value": 891700, "unit": "ft³"}
